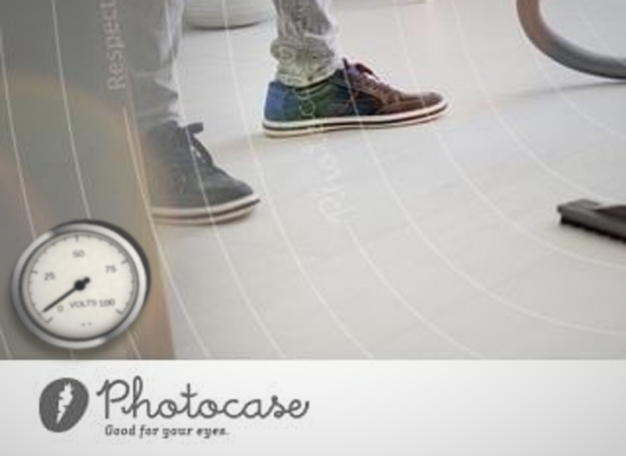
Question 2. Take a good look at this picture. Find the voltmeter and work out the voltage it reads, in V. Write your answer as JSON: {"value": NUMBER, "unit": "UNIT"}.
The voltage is {"value": 5, "unit": "V"}
